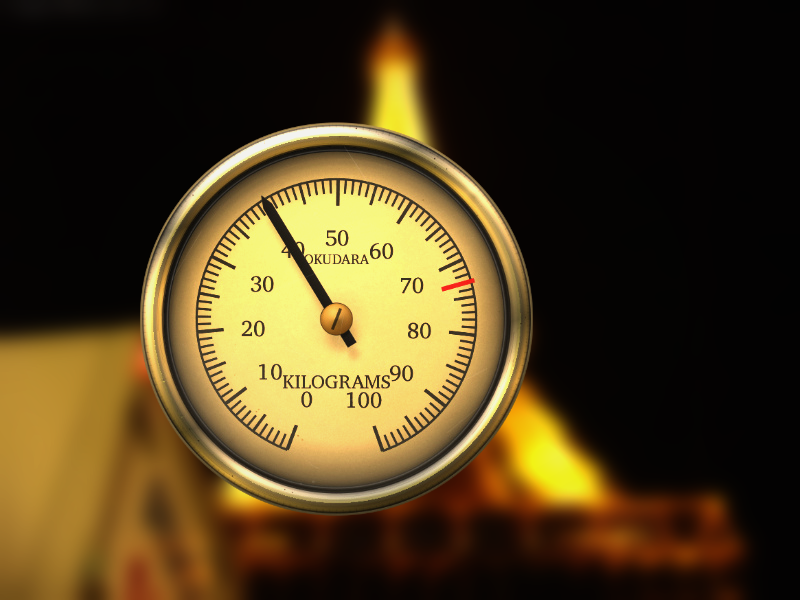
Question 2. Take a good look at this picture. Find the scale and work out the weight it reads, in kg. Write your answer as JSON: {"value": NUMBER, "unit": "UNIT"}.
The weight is {"value": 40, "unit": "kg"}
